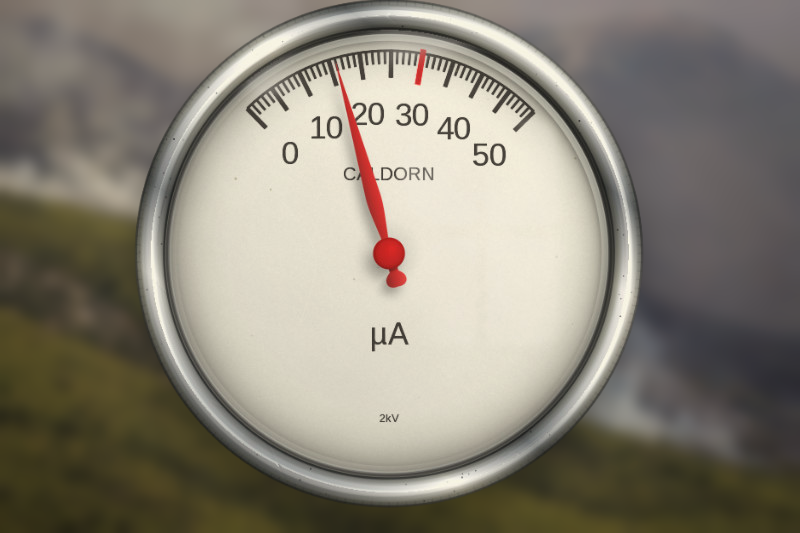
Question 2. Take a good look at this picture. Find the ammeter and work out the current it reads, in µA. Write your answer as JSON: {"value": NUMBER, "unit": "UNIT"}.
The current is {"value": 16, "unit": "µA"}
